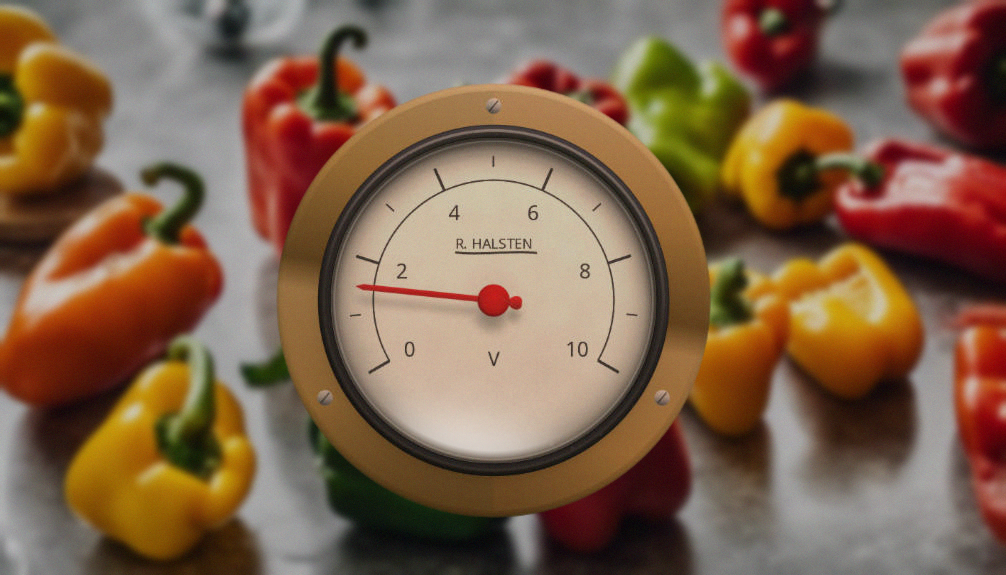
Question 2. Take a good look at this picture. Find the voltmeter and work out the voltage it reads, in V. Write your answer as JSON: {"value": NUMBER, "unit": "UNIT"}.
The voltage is {"value": 1.5, "unit": "V"}
